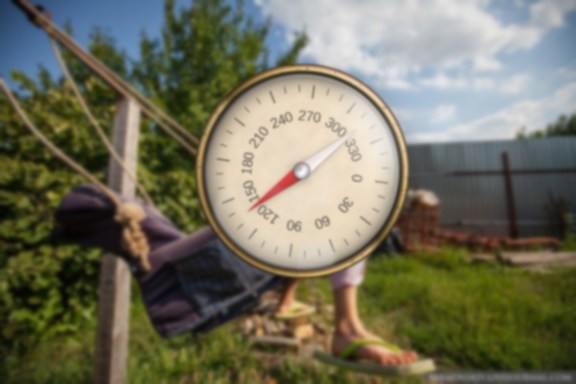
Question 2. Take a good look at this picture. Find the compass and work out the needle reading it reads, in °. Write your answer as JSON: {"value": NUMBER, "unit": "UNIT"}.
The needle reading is {"value": 135, "unit": "°"}
